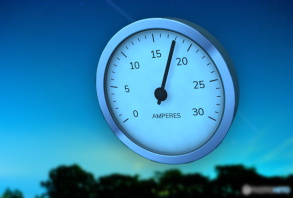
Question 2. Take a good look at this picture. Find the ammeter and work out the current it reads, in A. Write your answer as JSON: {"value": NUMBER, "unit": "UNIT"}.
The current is {"value": 18, "unit": "A"}
